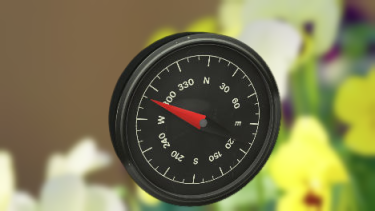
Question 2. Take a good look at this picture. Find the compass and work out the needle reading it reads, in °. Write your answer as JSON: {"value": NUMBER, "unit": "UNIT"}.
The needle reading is {"value": 290, "unit": "°"}
